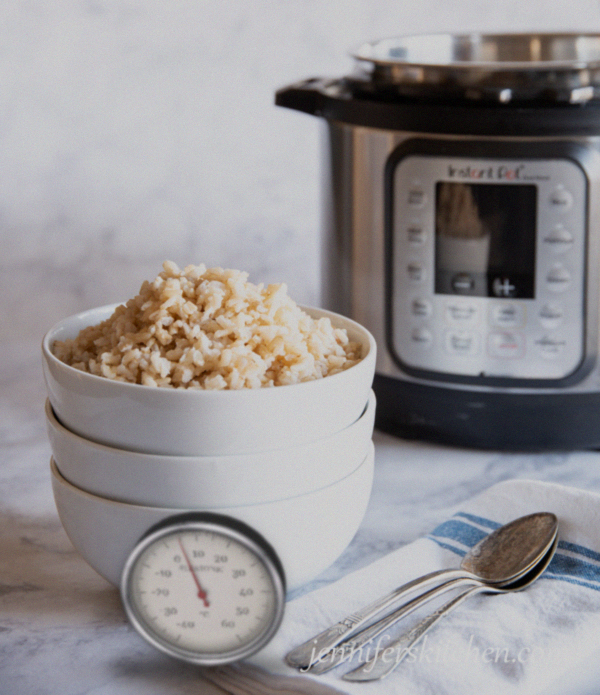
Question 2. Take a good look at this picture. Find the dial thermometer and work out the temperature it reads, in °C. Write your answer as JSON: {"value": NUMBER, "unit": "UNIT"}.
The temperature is {"value": 5, "unit": "°C"}
